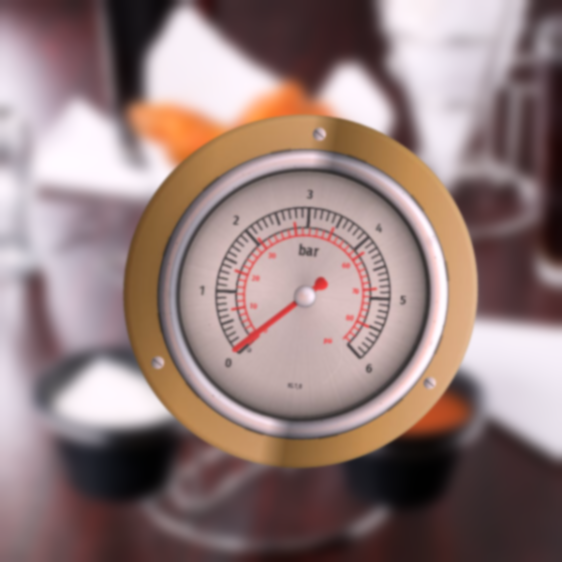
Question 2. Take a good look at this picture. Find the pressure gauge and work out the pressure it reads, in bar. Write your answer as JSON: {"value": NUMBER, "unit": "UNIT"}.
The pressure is {"value": 0.1, "unit": "bar"}
